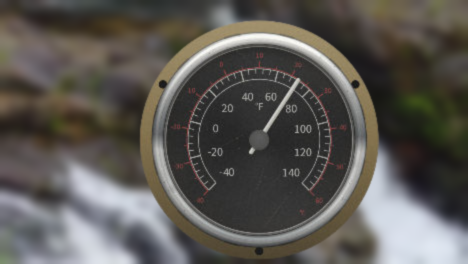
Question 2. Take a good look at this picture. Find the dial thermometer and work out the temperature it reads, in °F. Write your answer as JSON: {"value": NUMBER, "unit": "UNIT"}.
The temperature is {"value": 72, "unit": "°F"}
